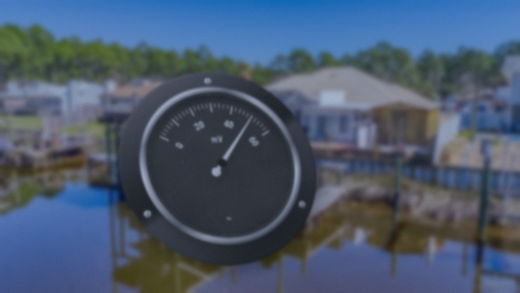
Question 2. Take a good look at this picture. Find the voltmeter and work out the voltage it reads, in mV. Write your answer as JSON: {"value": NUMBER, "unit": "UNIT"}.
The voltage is {"value": 50, "unit": "mV"}
